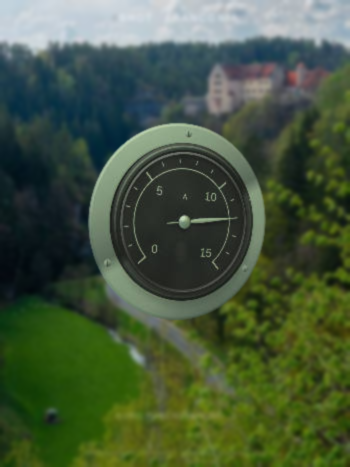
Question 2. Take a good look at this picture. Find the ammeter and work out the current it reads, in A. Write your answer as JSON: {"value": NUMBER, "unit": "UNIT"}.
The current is {"value": 12, "unit": "A"}
